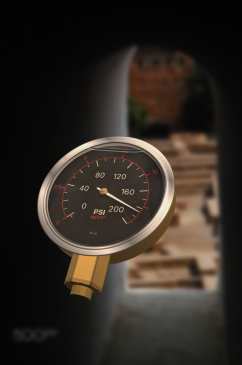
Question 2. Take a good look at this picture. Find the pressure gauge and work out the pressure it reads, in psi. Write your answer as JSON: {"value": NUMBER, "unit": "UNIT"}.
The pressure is {"value": 185, "unit": "psi"}
